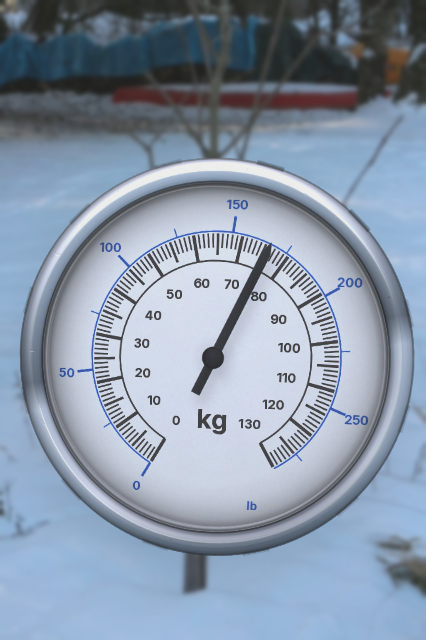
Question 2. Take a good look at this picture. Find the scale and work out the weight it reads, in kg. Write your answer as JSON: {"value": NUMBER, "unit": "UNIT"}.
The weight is {"value": 76, "unit": "kg"}
